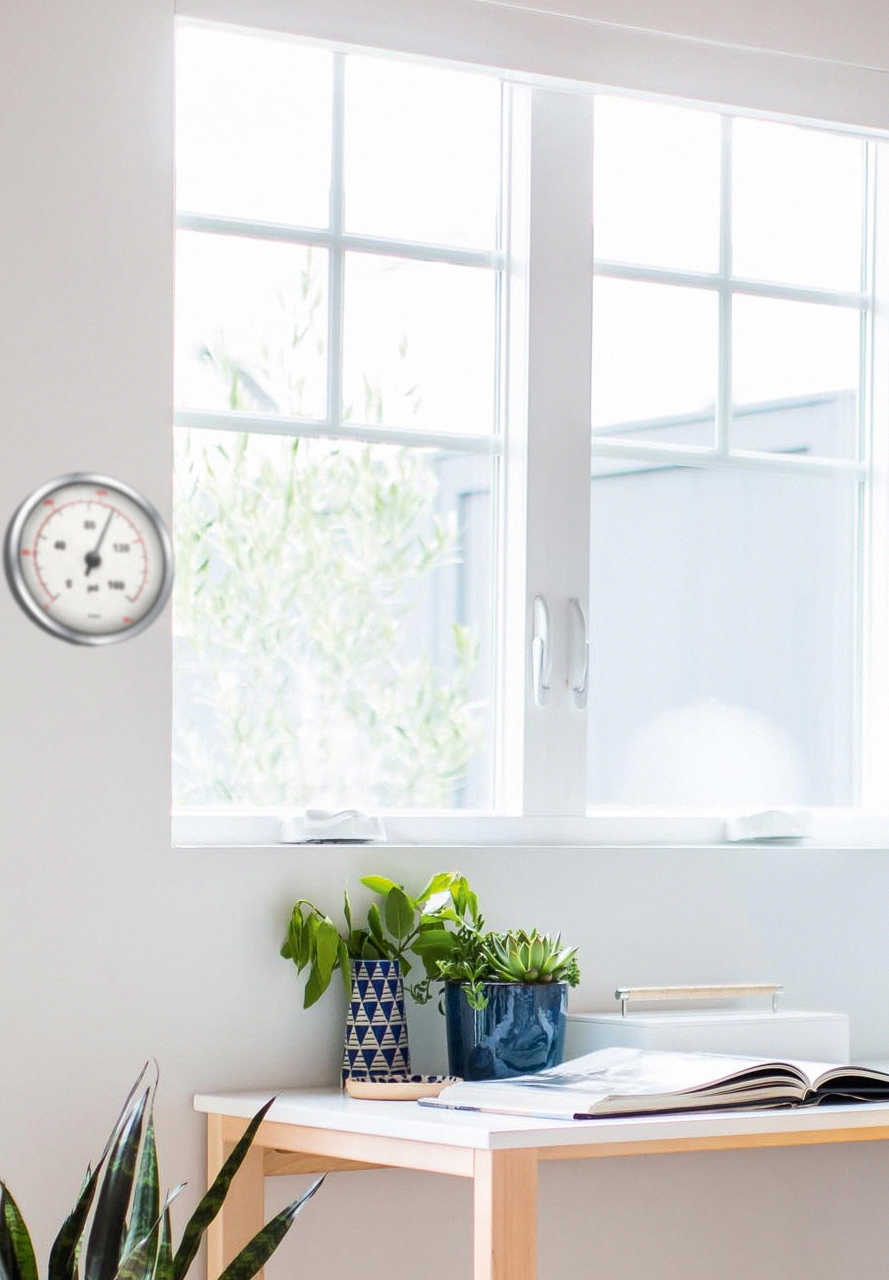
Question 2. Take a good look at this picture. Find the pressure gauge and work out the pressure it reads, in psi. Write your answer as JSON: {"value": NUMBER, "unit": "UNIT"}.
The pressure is {"value": 95, "unit": "psi"}
